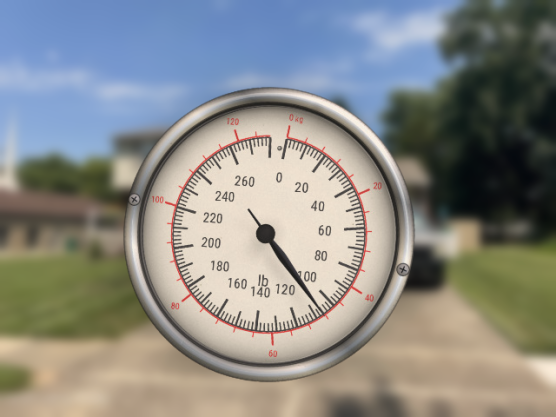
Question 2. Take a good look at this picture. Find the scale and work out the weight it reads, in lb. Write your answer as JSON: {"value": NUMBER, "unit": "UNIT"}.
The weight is {"value": 106, "unit": "lb"}
